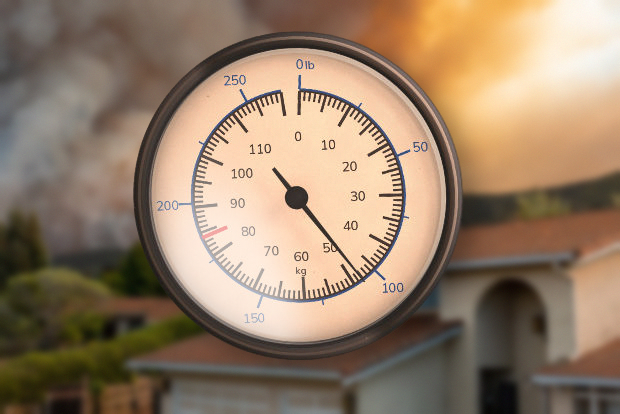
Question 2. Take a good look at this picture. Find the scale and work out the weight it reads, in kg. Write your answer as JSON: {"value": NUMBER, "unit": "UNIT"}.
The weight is {"value": 48, "unit": "kg"}
